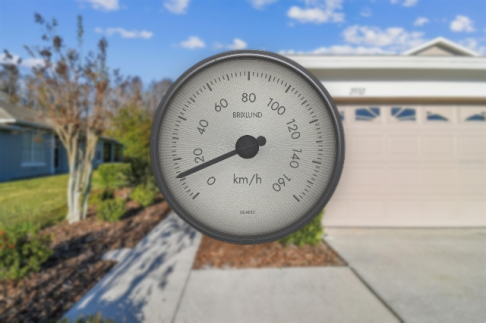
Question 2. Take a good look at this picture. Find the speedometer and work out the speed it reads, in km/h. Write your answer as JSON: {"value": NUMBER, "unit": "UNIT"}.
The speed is {"value": 12, "unit": "km/h"}
